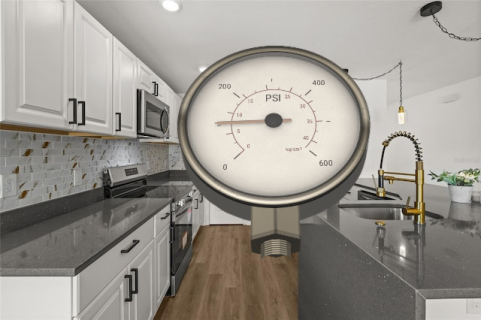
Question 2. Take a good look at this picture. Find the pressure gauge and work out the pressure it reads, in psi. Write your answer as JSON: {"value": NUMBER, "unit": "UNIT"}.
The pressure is {"value": 100, "unit": "psi"}
